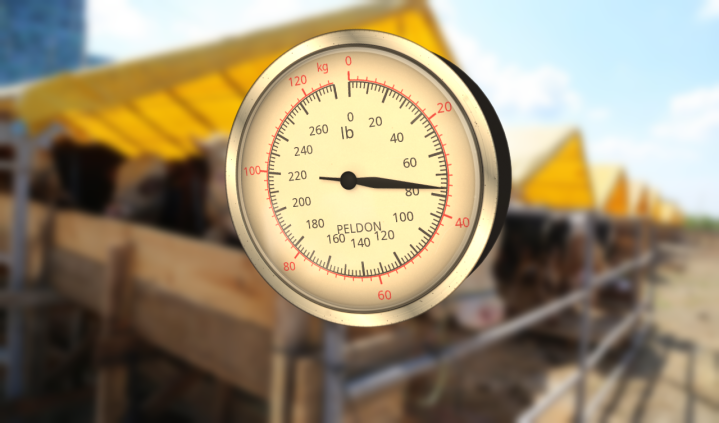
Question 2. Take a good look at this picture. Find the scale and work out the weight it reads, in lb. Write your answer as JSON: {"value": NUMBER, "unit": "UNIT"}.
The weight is {"value": 76, "unit": "lb"}
